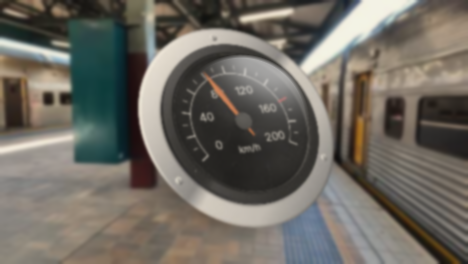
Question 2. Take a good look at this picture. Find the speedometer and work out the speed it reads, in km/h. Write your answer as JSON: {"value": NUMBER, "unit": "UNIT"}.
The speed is {"value": 80, "unit": "km/h"}
